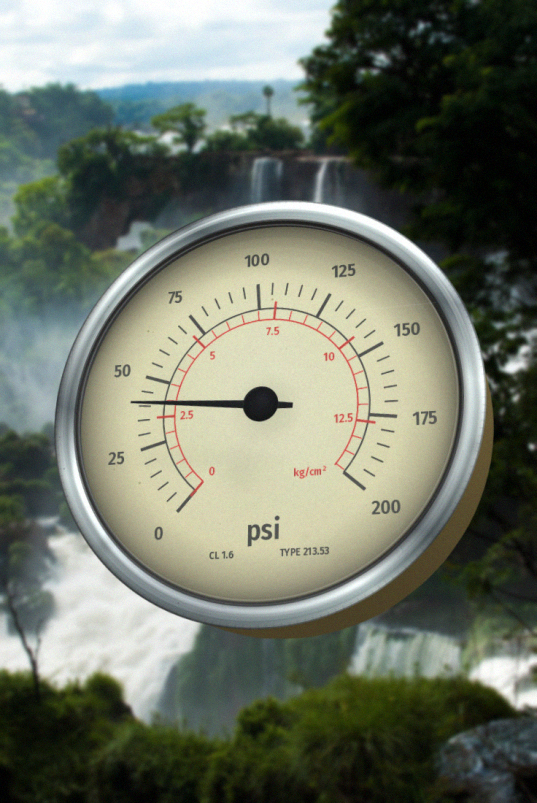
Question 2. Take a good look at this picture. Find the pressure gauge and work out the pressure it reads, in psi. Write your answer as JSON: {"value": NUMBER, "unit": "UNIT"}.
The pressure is {"value": 40, "unit": "psi"}
